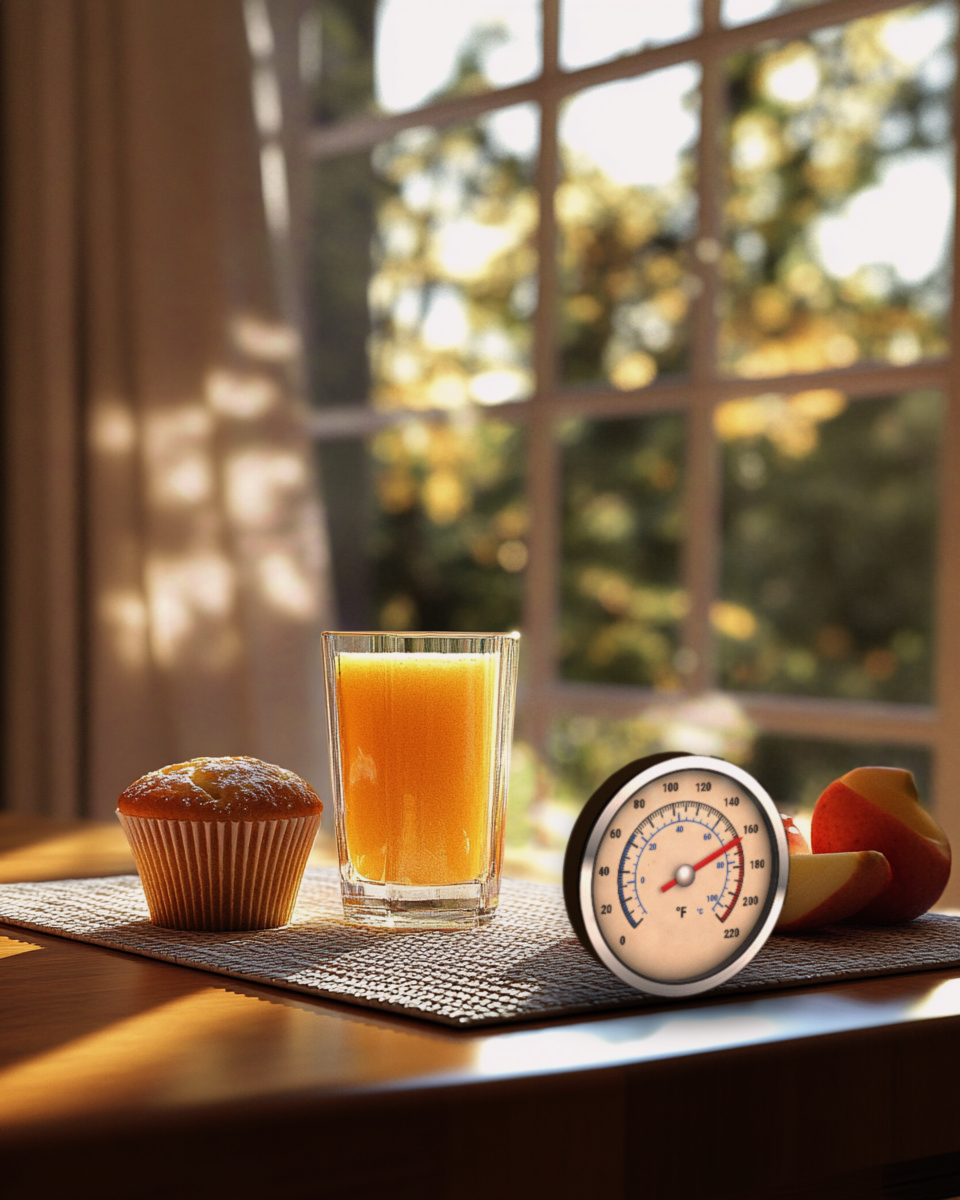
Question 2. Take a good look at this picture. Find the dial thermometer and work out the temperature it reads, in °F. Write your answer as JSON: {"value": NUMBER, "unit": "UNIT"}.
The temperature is {"value": 160, "unit": "°F"}
